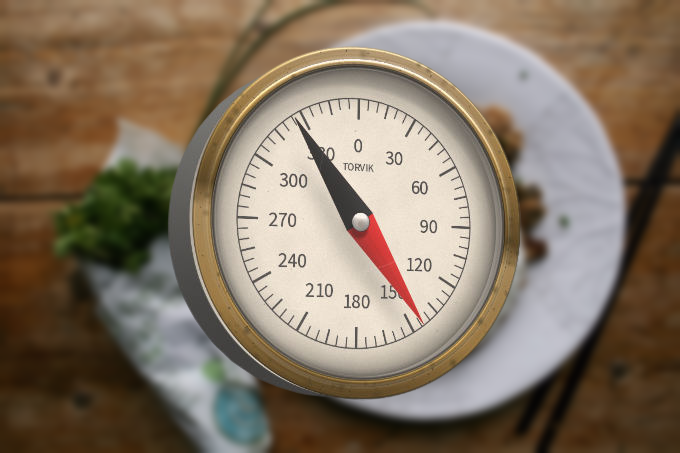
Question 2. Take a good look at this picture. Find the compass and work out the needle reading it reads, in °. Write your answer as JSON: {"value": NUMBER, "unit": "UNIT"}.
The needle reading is {"value": 145, "unit": "°"}
